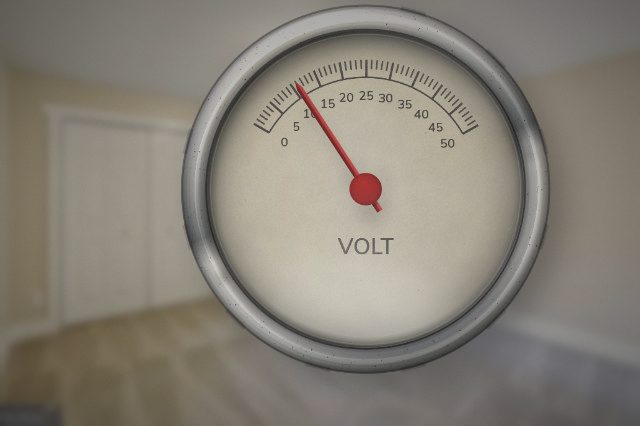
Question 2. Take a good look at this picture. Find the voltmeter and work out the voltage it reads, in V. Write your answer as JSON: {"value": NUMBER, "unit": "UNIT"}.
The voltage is {"value": 11, "unit": "V"}
